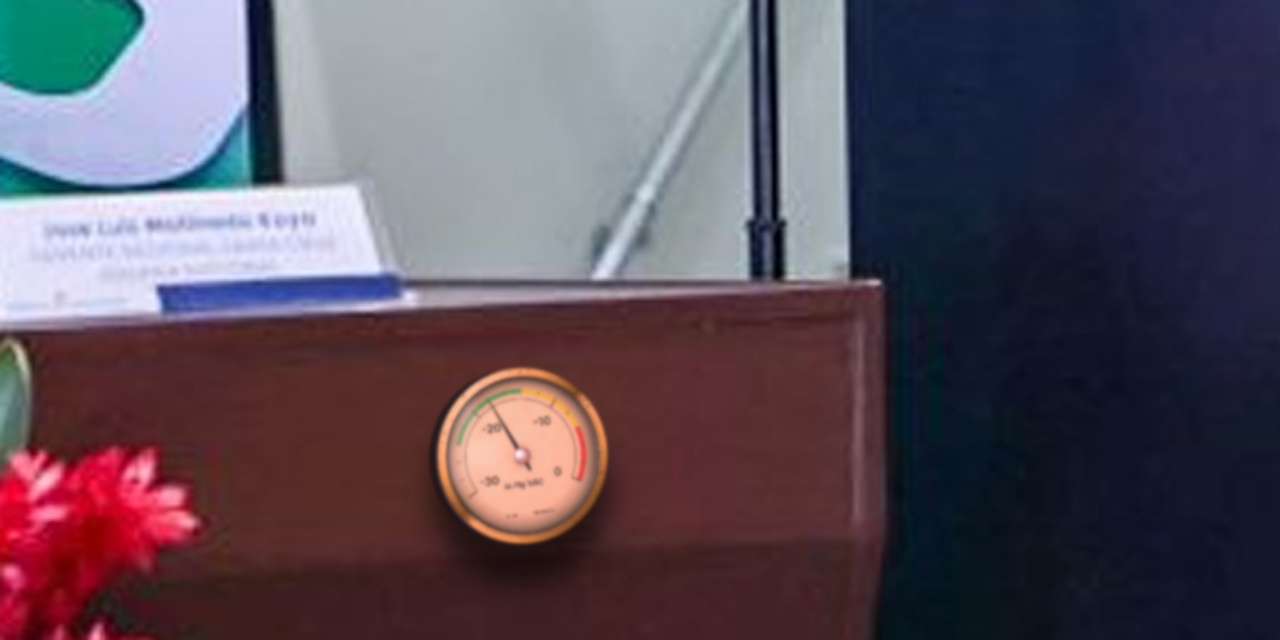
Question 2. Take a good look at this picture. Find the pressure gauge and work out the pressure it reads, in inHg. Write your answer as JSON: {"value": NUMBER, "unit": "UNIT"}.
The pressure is {"value": -18, "unit": "inHg"}
